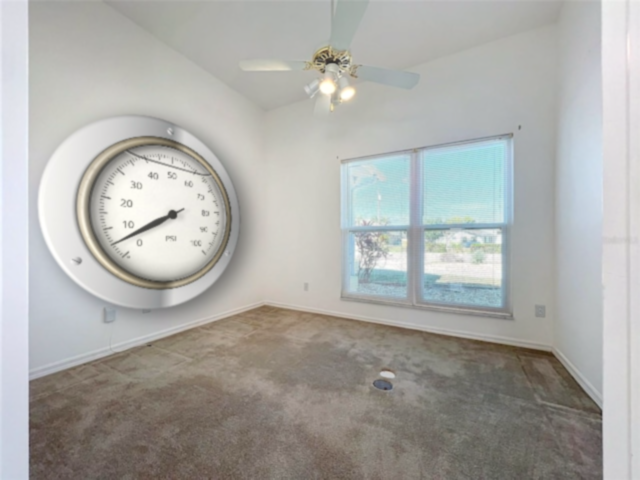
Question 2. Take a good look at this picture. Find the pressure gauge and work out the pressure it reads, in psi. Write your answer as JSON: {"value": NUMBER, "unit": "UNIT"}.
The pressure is {"value": 5, "unit": "psi"}
